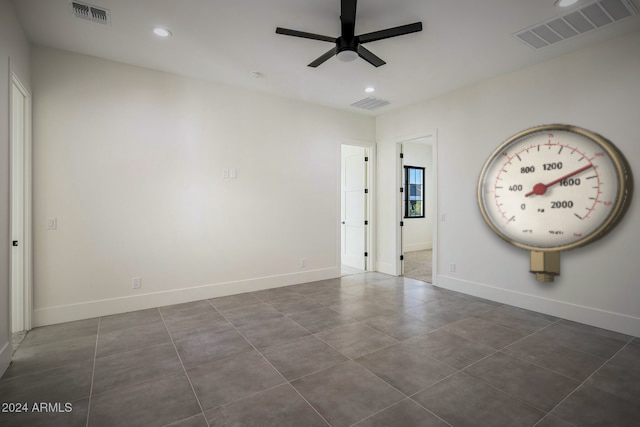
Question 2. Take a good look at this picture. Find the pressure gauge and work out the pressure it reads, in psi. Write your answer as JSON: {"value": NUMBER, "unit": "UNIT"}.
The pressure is {"value": 1500, "unit": "psi"}
